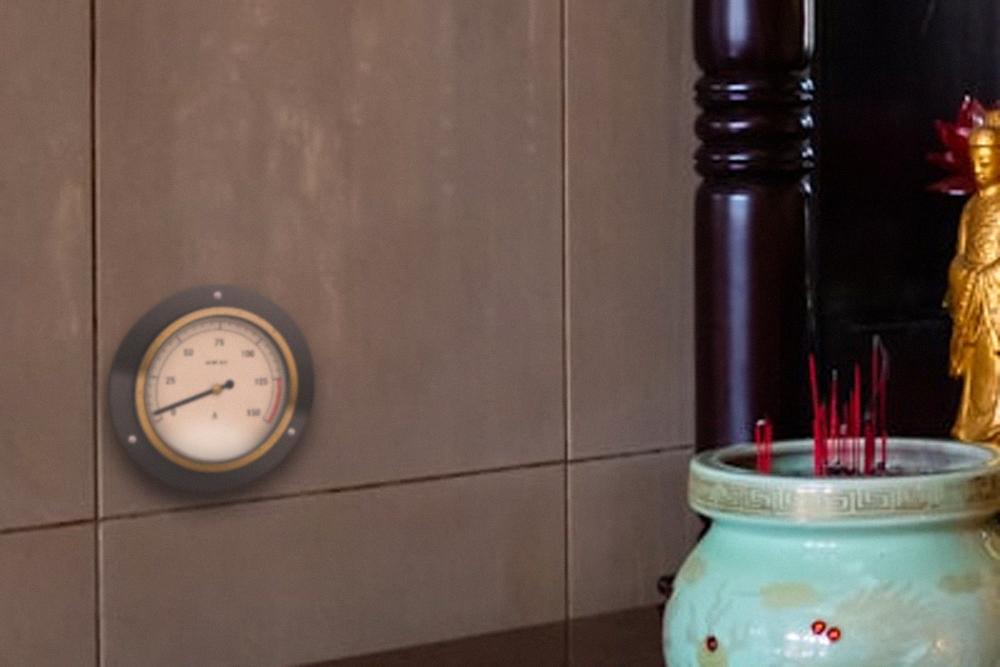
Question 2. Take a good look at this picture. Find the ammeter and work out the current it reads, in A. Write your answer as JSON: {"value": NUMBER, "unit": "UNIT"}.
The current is {"value": 5, "unit": "A"}
